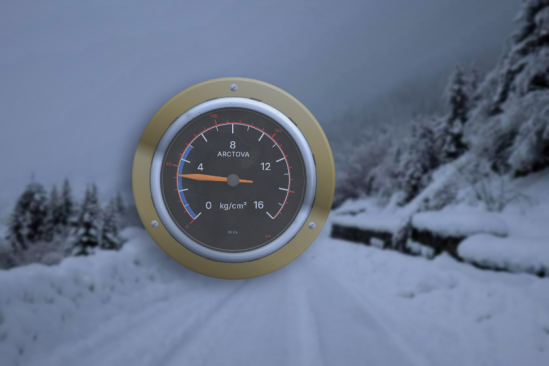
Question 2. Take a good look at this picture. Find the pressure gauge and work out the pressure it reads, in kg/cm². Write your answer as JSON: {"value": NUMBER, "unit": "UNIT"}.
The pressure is {"value": 3, "unit": "kg/cm²"}
